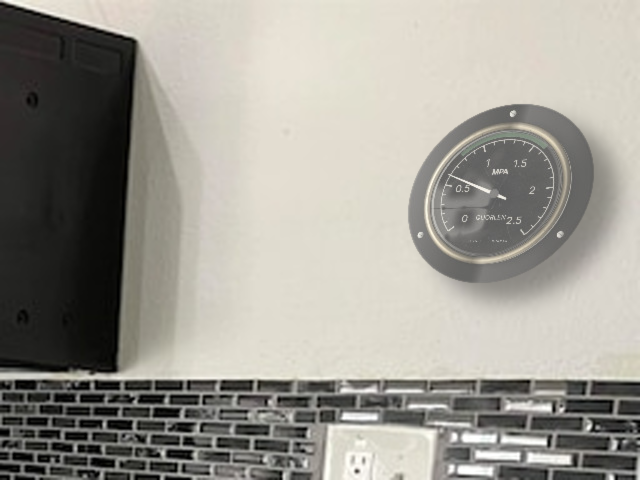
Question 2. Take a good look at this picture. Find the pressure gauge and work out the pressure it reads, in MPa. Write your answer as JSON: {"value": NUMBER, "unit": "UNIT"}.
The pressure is {"value": 0.6, "unit": "MPa"}
